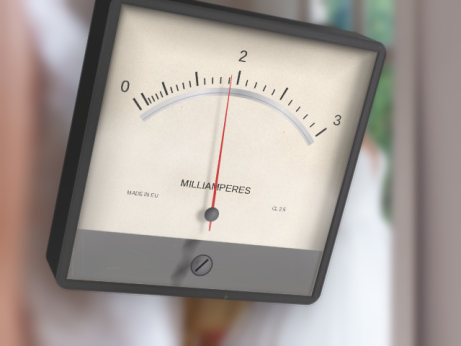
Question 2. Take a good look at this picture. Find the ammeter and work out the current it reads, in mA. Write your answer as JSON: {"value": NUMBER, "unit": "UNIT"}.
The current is {"value": 1.9, "unit": "mA"}
